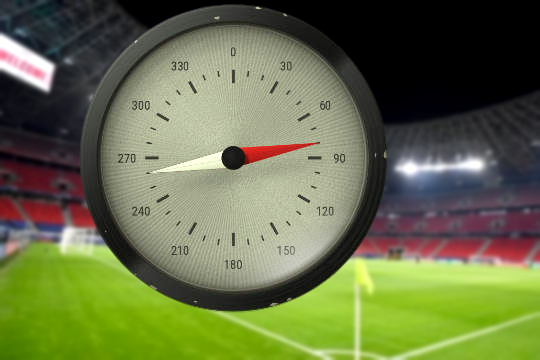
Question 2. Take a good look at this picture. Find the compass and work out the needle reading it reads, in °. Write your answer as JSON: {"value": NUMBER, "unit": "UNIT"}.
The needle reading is {"value": 80, "unit": "°"}
